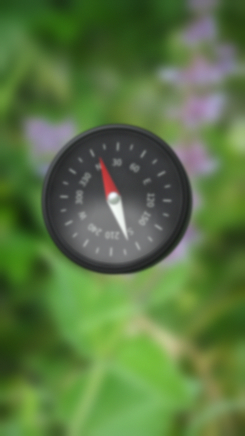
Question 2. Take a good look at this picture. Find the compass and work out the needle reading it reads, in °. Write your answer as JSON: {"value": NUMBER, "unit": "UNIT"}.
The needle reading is {"value": 7.5, "unit": "°"}
